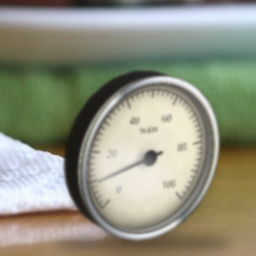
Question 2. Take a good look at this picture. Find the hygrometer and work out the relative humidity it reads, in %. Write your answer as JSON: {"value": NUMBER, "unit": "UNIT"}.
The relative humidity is {"value": 10, "unit": "%"}
